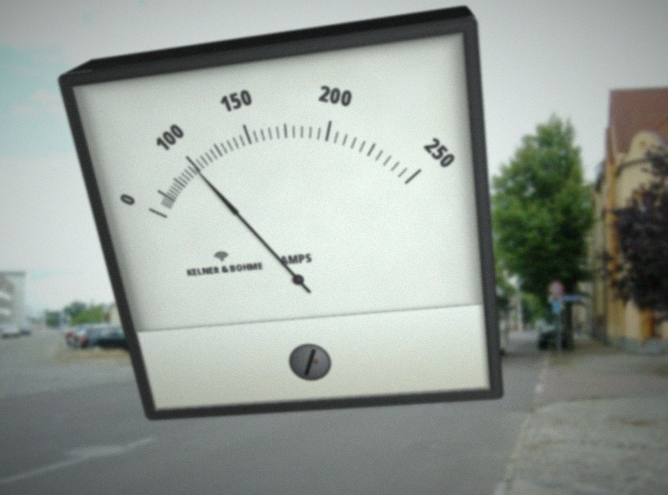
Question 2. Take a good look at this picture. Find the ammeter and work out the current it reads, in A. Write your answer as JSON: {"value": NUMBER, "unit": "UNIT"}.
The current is {"value": 100, "unit": "A"}
